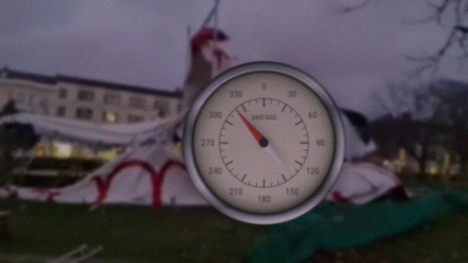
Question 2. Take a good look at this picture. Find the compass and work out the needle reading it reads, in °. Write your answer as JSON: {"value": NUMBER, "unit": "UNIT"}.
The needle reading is {"value": 320, "unit": "°"}
